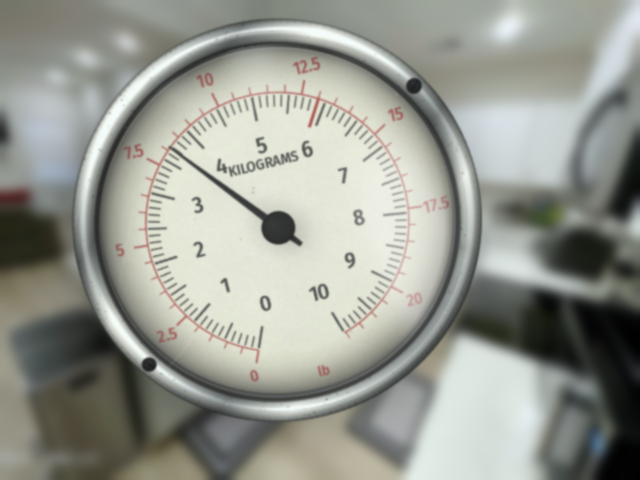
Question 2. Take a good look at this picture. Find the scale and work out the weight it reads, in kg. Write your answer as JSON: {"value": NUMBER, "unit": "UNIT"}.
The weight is {"value": 3.7, "unit": "kg"}
